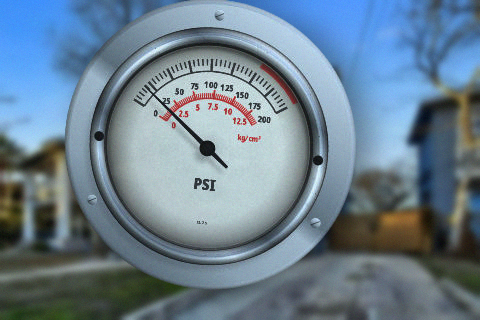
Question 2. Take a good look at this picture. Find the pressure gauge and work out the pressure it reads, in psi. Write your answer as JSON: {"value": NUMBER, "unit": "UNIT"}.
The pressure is {"value": 20, "unit": "psi"}
